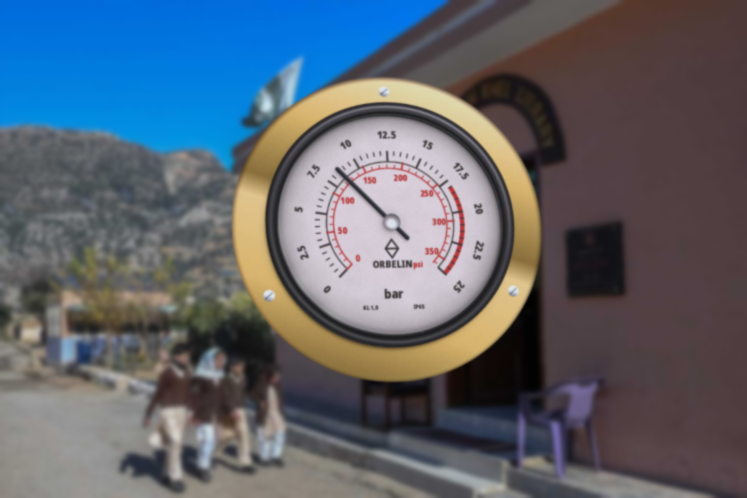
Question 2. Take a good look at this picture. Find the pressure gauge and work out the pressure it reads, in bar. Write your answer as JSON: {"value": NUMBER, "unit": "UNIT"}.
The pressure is {"value": 8.5, "unit": "bar"}
